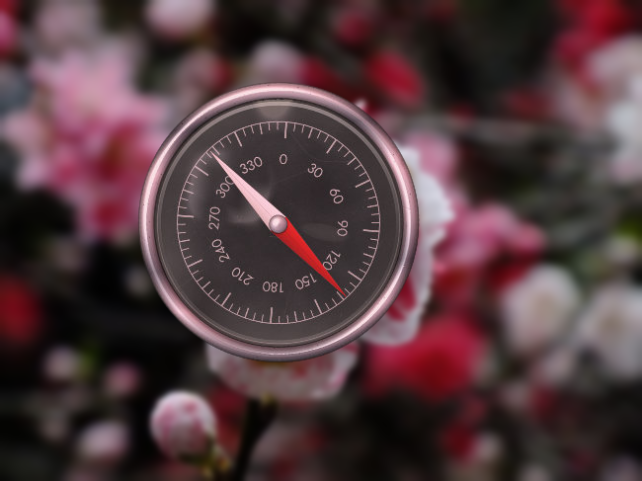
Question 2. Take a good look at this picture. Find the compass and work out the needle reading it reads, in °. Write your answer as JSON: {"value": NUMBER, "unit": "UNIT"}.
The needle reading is {"value": 132.5, "unit": "°"}
